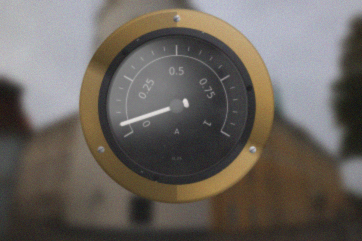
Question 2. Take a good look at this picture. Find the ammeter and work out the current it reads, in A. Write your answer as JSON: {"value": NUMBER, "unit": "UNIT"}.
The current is {"value": 0.05, "unit": "A"}
